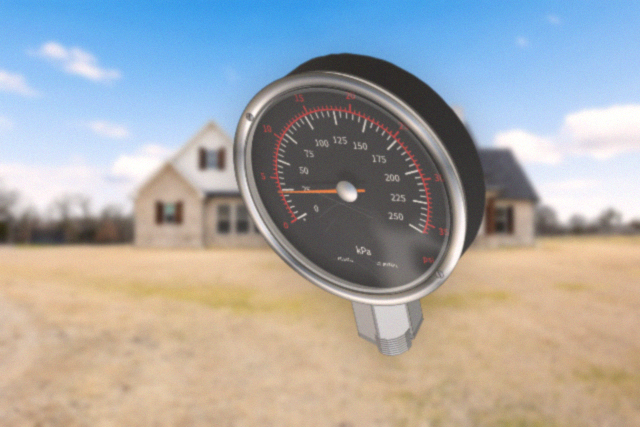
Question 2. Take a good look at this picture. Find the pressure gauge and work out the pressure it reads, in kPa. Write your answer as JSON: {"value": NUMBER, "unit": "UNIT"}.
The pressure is {"value": 25, "unit": "kPa"}
